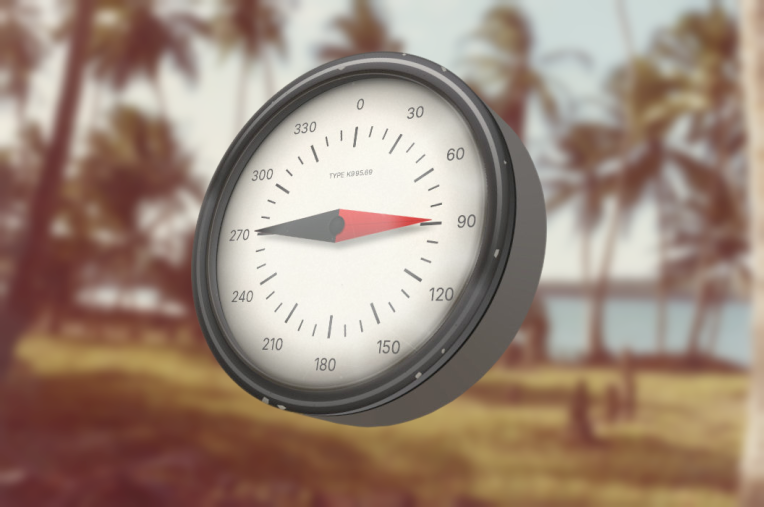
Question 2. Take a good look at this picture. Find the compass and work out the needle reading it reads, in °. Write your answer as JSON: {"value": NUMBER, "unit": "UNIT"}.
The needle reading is {"value": 90, "unit": "°"}
